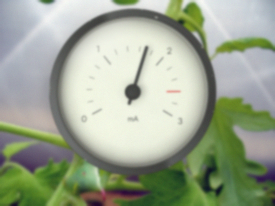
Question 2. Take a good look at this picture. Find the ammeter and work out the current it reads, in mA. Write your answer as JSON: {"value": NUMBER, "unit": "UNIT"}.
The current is {"value": 1.7, "unit": "mA"}
